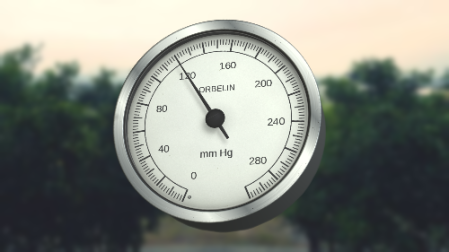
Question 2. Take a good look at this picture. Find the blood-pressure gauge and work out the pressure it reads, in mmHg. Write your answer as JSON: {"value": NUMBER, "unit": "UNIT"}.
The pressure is {"value": 120, "unit": "mmHg"}
